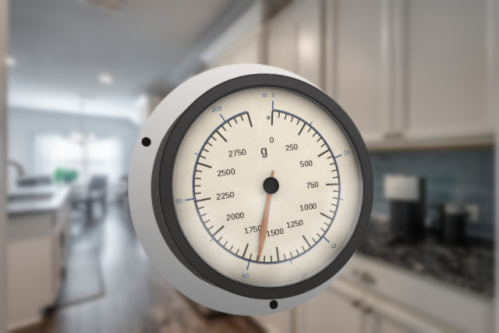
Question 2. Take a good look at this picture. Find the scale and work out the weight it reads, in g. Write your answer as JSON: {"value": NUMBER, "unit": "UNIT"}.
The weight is {"value": 1650, "unit": "g"}
